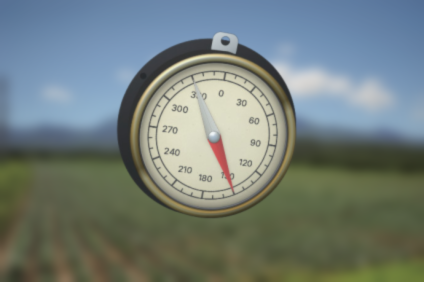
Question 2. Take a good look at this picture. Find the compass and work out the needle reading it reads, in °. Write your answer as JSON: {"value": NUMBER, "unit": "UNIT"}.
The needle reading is {"value": 150, "unit": "°"}
